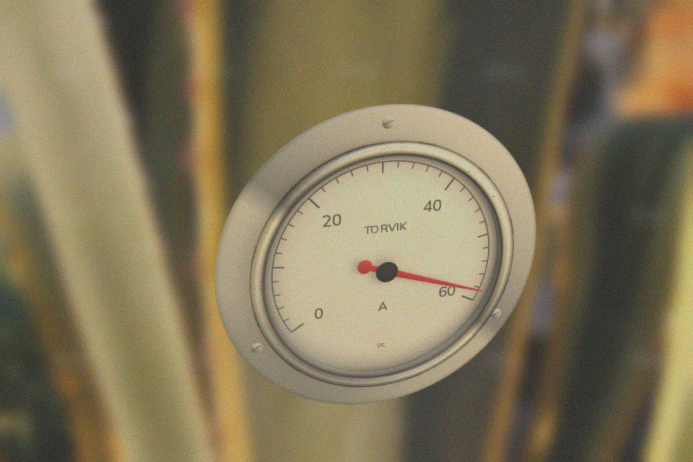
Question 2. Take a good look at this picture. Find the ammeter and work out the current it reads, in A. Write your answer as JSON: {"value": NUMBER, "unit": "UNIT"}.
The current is {"value": 58, "unit": "A"}
